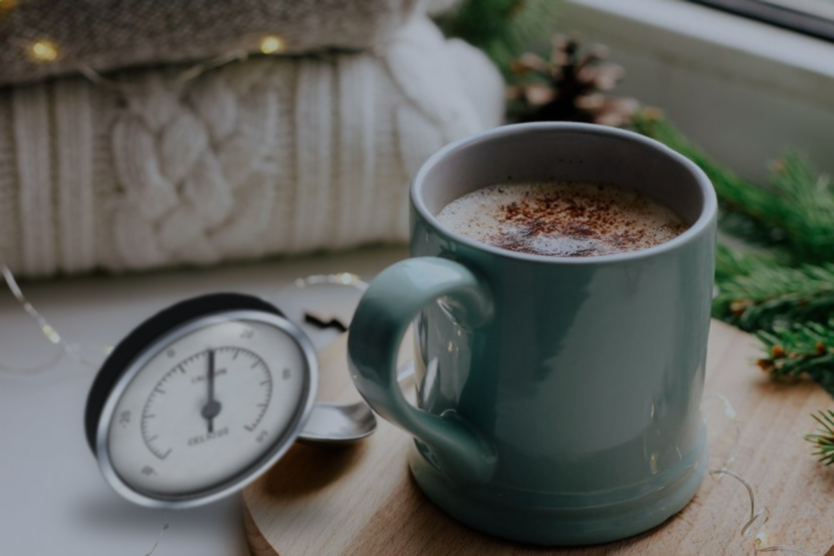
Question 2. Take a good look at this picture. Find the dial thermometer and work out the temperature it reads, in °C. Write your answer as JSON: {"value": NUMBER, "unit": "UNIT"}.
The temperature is {"value": 10, "unit": "°C"}
